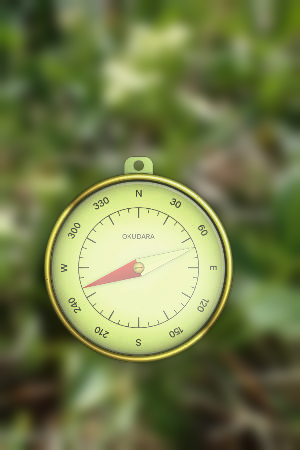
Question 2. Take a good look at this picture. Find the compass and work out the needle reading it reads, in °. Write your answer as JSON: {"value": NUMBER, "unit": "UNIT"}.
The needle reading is {"value": 250, "unit": "°"}
